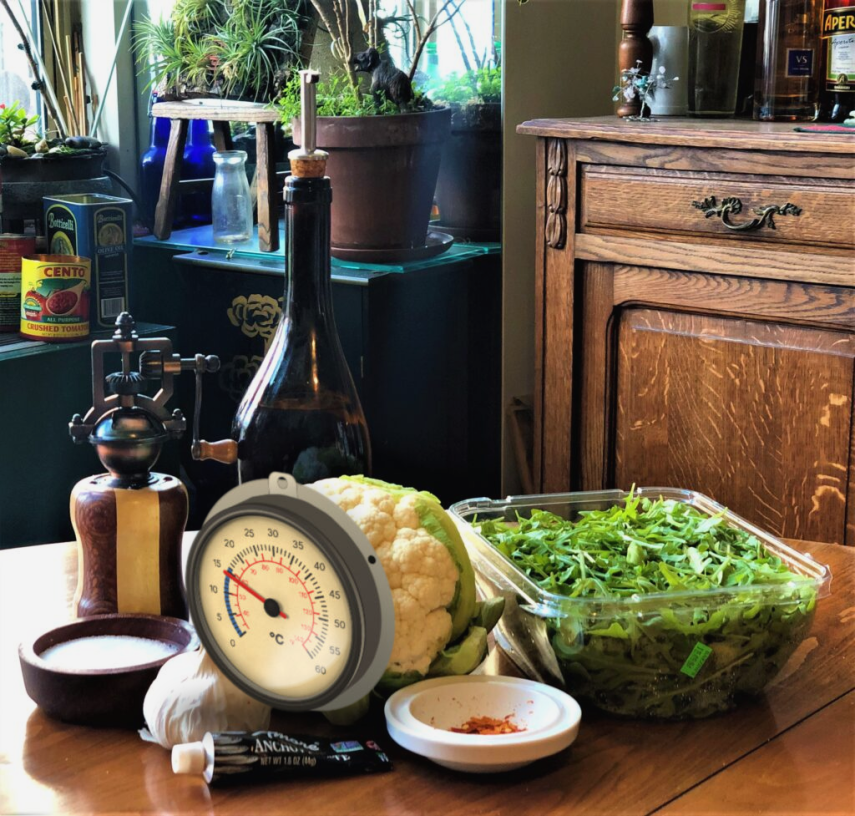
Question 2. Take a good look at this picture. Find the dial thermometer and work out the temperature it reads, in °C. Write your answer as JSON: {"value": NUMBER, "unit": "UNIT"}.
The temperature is {"value": 15, "unit": "°C"}
